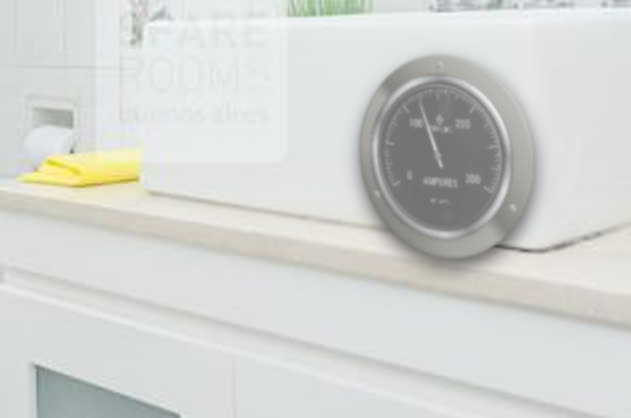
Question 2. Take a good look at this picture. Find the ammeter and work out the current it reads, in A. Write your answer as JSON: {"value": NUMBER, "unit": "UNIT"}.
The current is {"value": 125, "unit": "A"}
